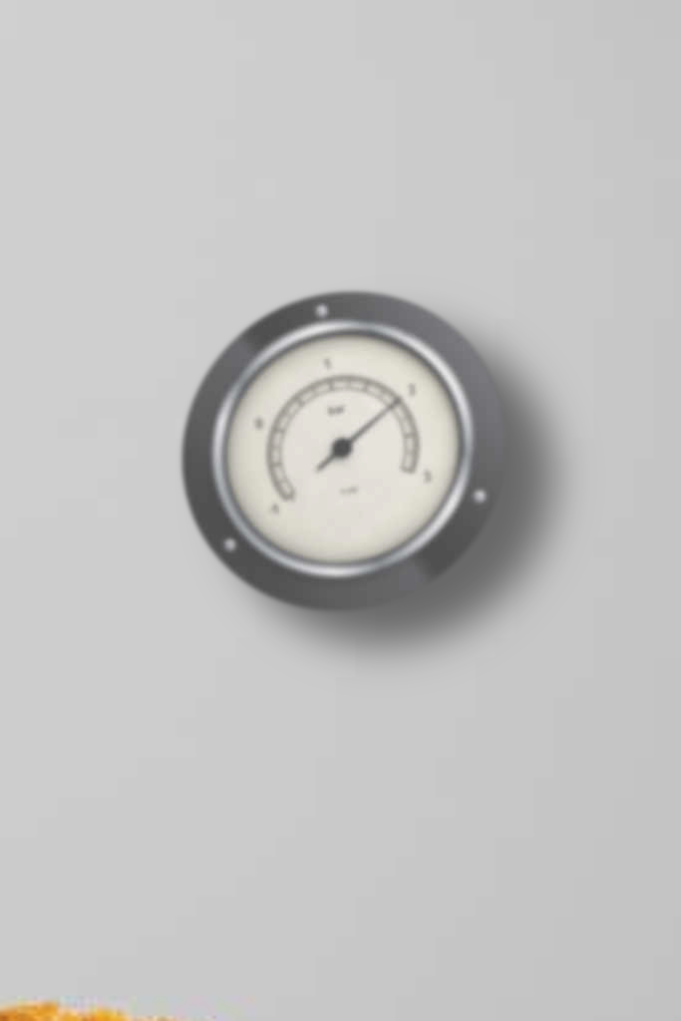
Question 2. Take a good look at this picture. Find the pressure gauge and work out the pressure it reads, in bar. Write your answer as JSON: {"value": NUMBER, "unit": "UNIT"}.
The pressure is {"value": 2, "unit": "bar"}
